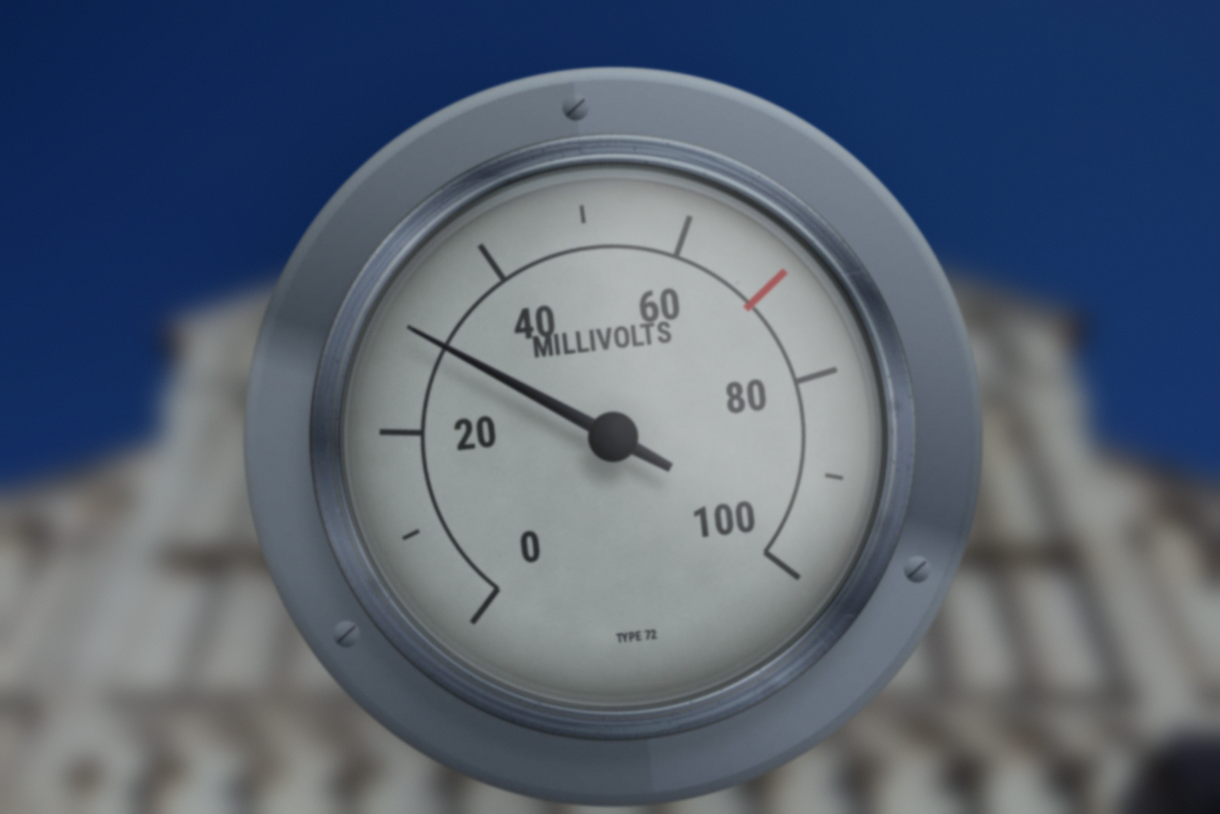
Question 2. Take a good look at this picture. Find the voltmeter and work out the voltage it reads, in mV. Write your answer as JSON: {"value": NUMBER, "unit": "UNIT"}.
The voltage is {"value": 30, "unit": "mV"}
